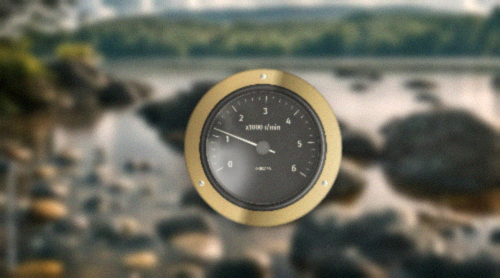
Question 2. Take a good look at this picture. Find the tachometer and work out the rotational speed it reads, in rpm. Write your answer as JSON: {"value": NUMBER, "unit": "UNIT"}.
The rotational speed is {"value": 1200, "unit": "rpm"}
